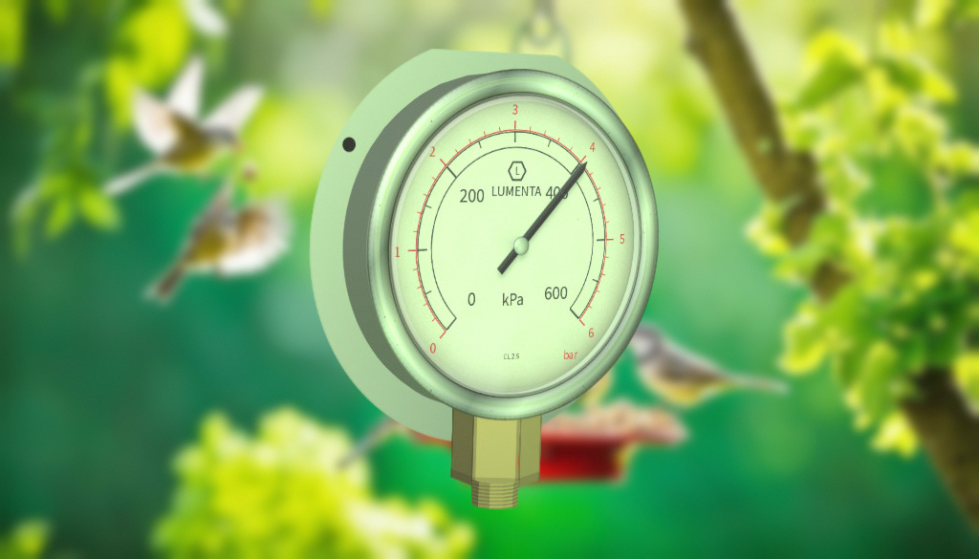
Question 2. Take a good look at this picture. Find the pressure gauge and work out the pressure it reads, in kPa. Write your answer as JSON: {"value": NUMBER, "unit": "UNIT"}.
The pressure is {"value": 400, "unit": "kPa"}
